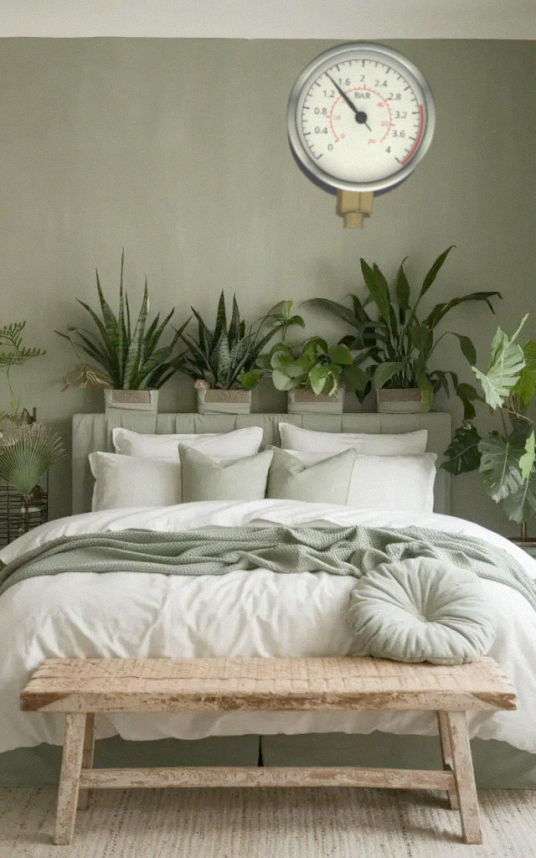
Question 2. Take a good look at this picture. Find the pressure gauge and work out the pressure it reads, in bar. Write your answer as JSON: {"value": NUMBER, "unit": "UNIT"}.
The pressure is {"value": 1.4, "unit": "bar"}
